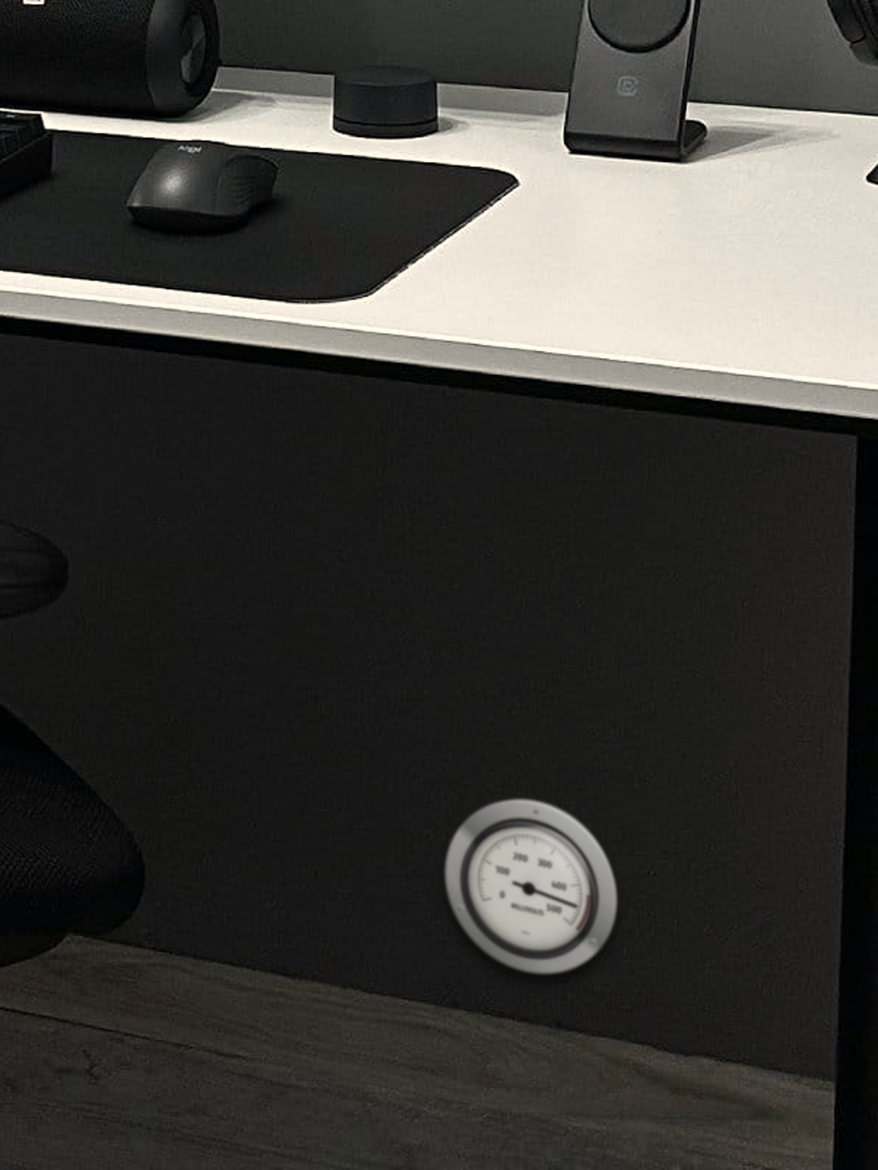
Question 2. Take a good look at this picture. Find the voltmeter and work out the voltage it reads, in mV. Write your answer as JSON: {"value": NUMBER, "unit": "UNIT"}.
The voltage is {"value": 450, "unit": "mV"}
